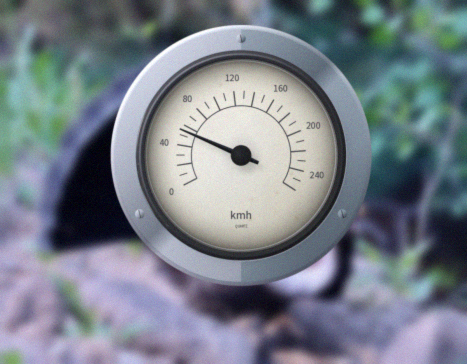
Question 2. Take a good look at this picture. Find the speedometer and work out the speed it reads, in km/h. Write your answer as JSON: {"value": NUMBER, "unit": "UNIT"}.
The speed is {"value": 55, "unit": "km/h"}
